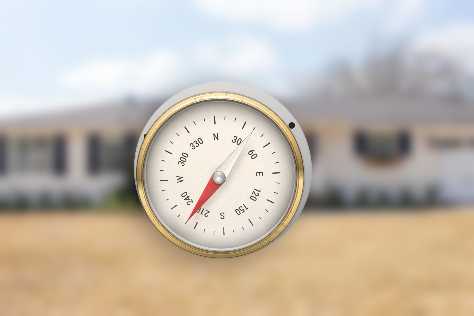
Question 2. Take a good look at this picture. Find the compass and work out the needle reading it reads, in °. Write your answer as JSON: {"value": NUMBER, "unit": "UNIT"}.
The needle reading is {"value": 220, "unit": "°"}
